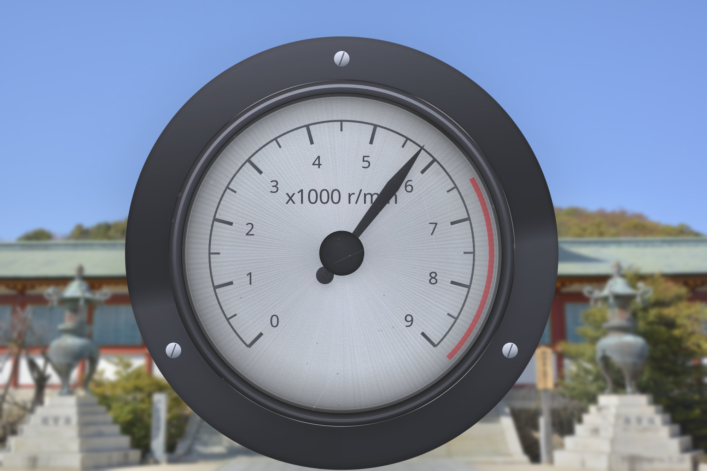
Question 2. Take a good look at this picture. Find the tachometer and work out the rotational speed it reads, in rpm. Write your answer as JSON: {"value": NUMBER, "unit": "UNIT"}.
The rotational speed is {"value": 5750, "unit": "rpm"}
